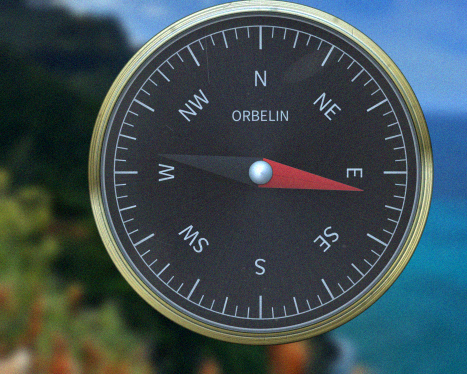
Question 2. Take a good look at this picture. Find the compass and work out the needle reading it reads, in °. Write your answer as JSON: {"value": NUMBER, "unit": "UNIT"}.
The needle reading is {"value": 100, "unit": "°"}
